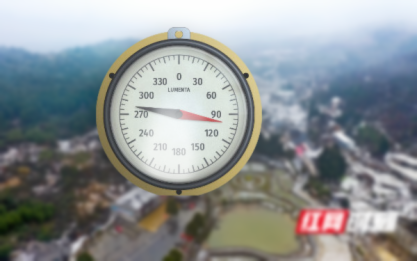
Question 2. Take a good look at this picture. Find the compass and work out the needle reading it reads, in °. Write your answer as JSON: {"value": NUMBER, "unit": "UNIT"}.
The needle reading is {"value": 100, "unit": "°"}
